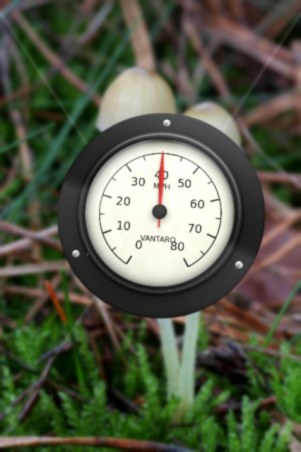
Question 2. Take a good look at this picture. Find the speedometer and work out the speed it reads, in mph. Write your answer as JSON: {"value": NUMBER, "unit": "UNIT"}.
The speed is {"value": 40, "unit": "mph"}
